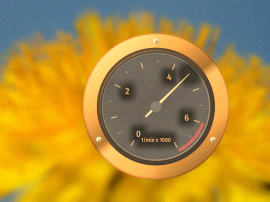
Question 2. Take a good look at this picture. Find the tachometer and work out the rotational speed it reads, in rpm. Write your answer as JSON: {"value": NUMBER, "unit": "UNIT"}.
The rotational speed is {"value": 4500, "unit": "rpm"}
